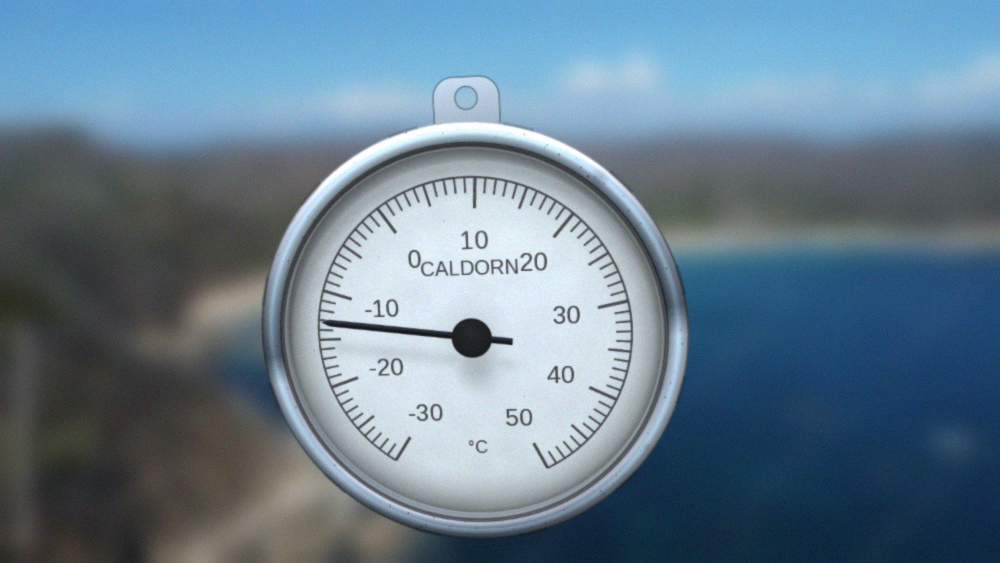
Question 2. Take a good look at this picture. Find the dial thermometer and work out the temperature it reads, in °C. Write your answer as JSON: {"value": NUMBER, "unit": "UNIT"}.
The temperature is {"value": -13, "unit": "°C"}
